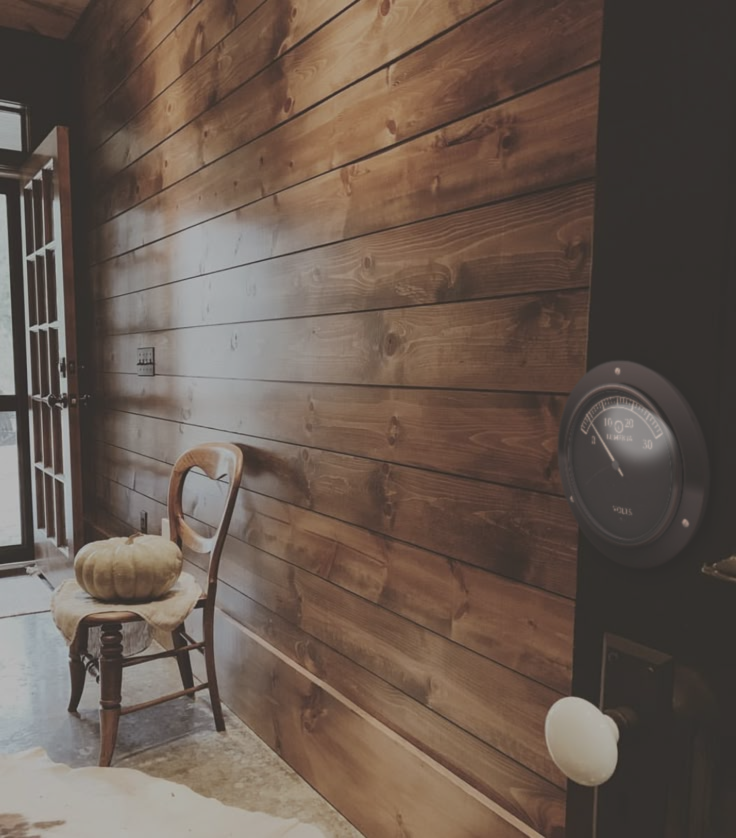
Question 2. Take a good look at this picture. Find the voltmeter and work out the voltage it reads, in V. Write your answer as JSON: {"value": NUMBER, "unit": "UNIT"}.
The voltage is {"value": 5, "unit": "V"}
